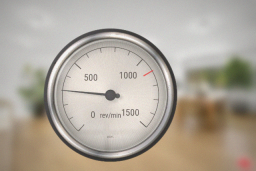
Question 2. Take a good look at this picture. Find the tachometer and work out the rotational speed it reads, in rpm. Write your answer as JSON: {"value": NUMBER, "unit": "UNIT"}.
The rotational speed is {"value": 300, "unit": "rpm"}
